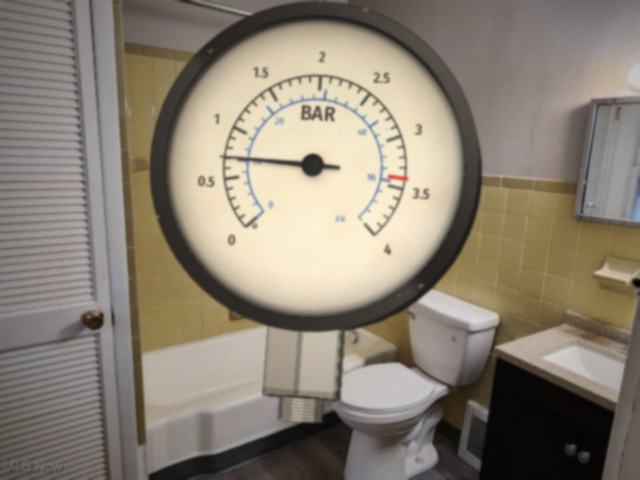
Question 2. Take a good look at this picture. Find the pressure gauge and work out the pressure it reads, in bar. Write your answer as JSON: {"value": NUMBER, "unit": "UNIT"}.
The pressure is {"value": 0.7, "unit": "bar"}
